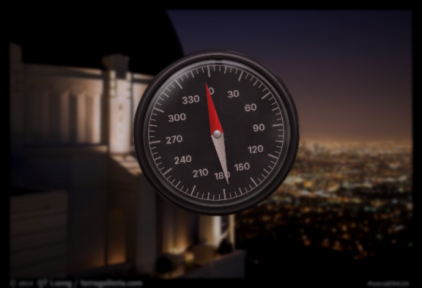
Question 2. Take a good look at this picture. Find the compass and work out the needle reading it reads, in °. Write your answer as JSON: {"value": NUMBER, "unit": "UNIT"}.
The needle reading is {"value": 355, "unit": "°"}
